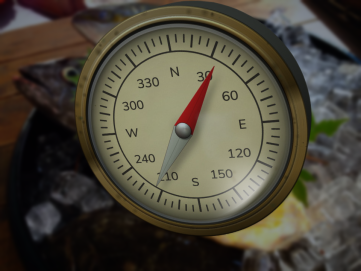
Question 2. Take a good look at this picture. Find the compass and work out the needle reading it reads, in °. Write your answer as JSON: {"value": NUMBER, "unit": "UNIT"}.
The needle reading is {"value": 35, "unit": "°"}
